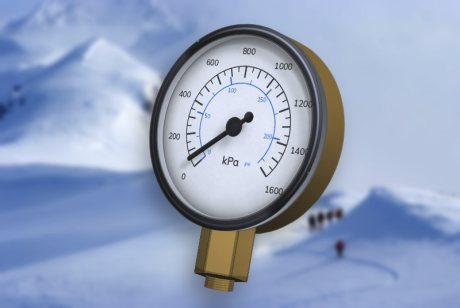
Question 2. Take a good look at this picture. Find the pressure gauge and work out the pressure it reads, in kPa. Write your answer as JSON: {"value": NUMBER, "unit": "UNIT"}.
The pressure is {"value": 50, "unit": "kPa"}
